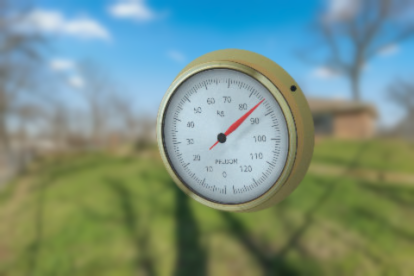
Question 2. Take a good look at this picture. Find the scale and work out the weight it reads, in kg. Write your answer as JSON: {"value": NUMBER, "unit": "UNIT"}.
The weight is {"value": 85, "unit": "kg"}
